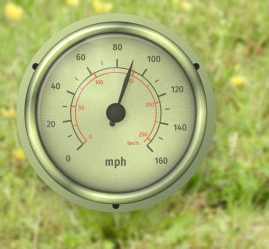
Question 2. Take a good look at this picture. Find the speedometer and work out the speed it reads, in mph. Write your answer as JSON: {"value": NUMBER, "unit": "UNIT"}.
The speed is {"value": 90, "unit": "mph"}
